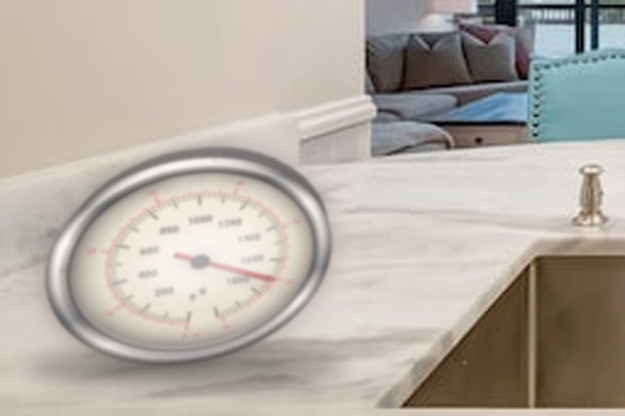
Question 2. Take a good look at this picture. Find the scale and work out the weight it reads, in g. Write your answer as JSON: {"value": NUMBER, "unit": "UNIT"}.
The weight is {"value": 1700, "unit": "g"}
